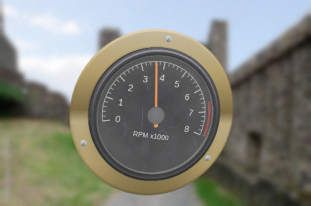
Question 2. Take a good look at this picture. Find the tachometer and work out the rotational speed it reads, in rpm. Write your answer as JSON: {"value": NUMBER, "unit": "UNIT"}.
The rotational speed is {"value": 3600, "unit": "rpm"}
